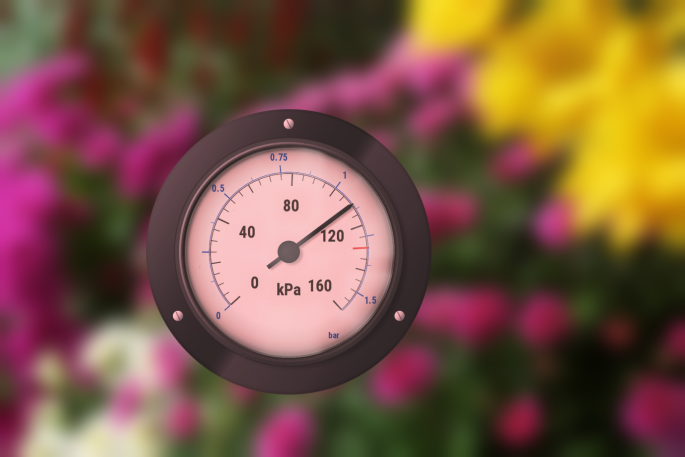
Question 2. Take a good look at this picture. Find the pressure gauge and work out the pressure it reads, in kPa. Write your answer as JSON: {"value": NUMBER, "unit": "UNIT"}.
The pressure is {"value": 110, "unit": "kPa"}
